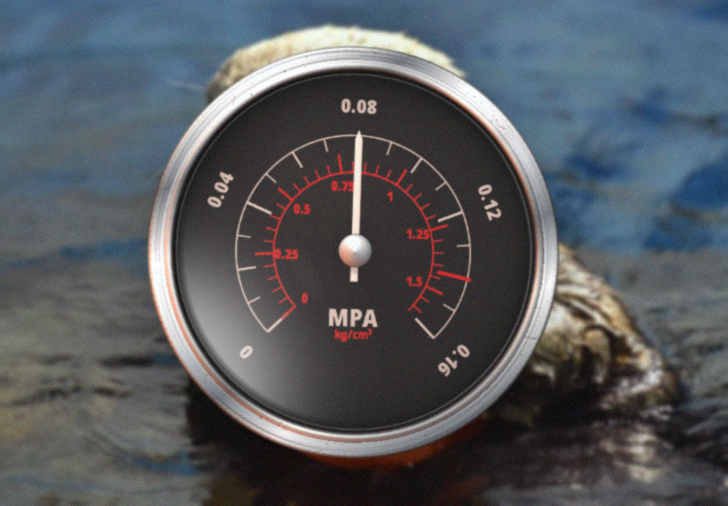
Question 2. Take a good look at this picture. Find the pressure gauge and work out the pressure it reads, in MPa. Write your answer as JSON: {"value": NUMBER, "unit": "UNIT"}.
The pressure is {"value": 0.08, "unit": "MPa"}
